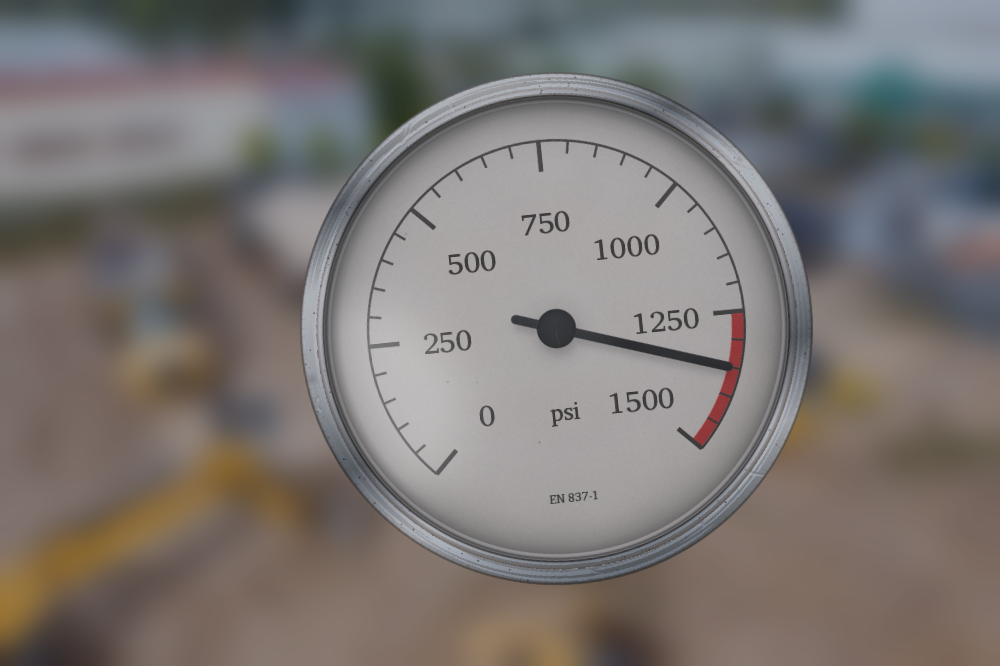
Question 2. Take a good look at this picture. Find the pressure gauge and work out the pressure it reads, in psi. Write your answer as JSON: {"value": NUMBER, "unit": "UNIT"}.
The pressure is {"value": 1350, "unit": "psi"}
